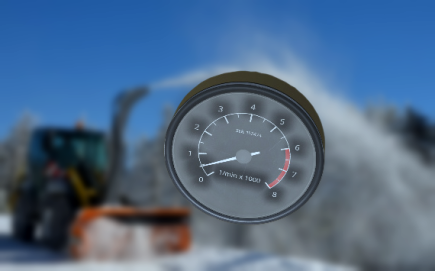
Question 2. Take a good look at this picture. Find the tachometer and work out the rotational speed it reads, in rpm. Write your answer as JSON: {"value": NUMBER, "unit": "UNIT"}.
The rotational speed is {"value": 500, "unit": "rpm"}
